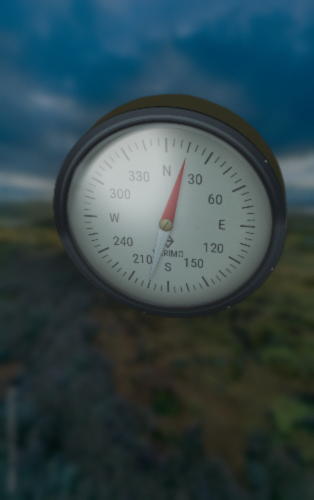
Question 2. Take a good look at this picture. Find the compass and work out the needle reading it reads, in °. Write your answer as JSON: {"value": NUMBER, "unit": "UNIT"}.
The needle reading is {"value": 15, "unit": "°"}
